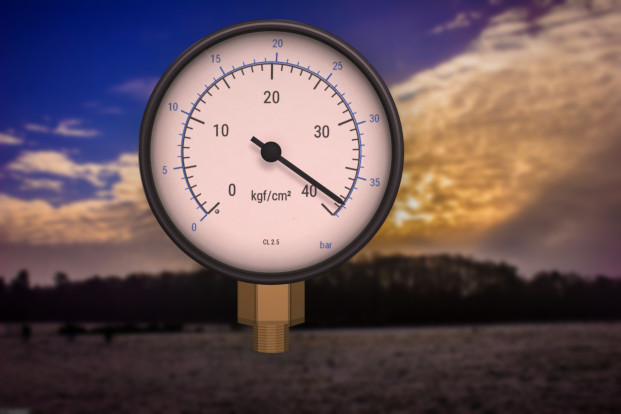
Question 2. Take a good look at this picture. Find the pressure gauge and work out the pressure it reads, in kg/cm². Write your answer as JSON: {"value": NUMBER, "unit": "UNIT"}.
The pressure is {"value": 38.5, "unit": "kg/cm²"}
